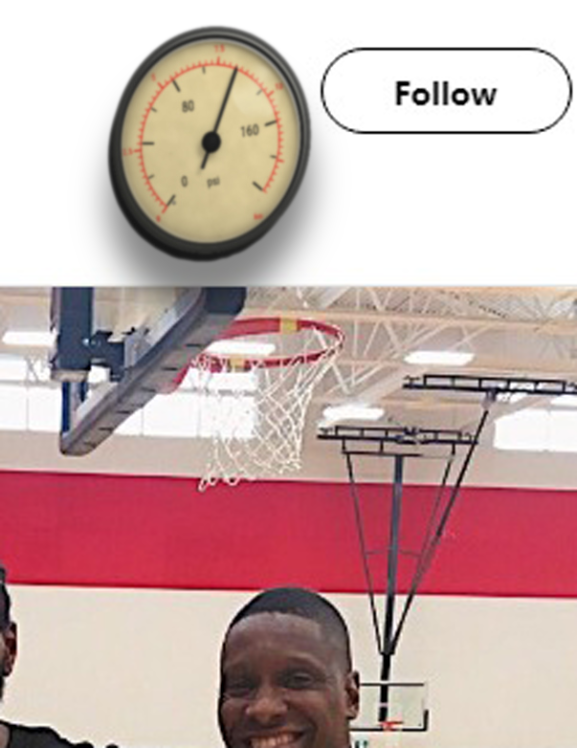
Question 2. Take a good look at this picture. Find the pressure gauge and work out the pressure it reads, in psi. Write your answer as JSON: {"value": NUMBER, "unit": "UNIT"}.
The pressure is {"value": 120, "unit": "psi"}
